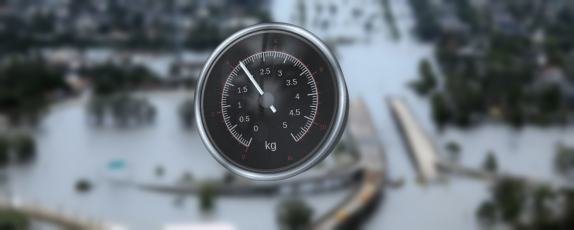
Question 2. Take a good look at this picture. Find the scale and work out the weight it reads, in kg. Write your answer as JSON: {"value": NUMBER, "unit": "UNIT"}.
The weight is {"value": 2, "unit": "kg"}
